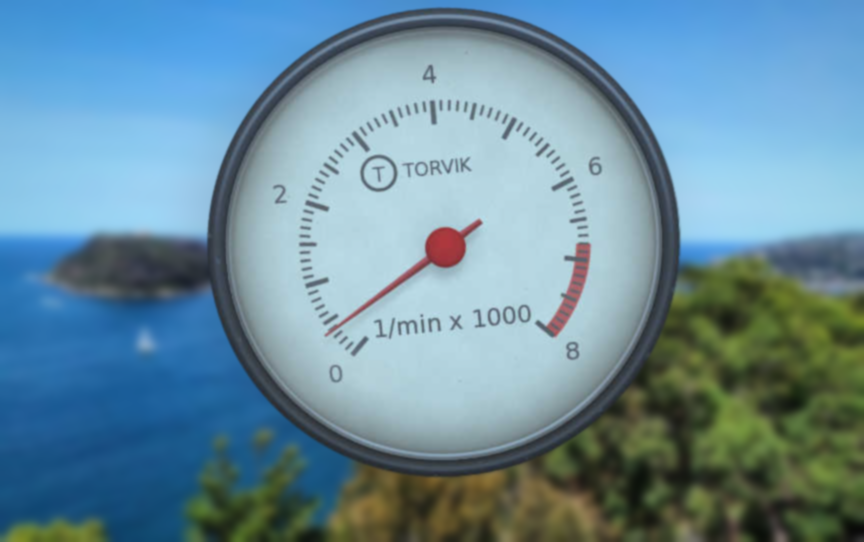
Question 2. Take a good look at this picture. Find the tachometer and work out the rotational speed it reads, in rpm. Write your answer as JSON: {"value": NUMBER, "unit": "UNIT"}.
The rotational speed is {"value": 400, "unit": "rpm"}
